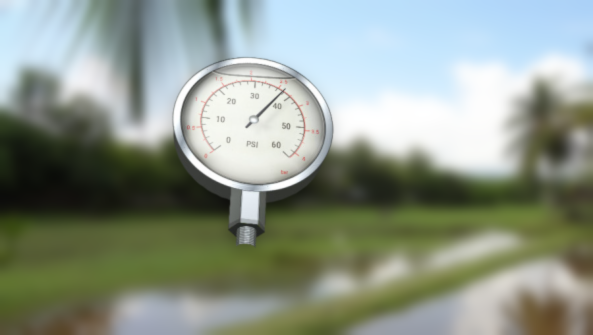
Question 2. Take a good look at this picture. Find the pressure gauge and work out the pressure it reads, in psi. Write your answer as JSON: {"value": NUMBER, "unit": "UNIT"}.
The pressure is {"value": 38, "unit": "psi"}
